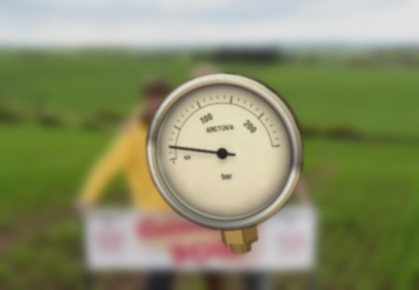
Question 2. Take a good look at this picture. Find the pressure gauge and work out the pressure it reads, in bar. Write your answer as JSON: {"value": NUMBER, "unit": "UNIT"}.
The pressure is {"value": 20, "unit": "bar"}
